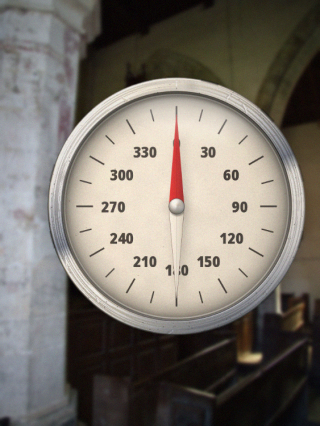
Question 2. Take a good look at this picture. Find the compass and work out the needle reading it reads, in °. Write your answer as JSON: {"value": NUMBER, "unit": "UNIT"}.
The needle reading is {"value": 0, "unit": "°"}
